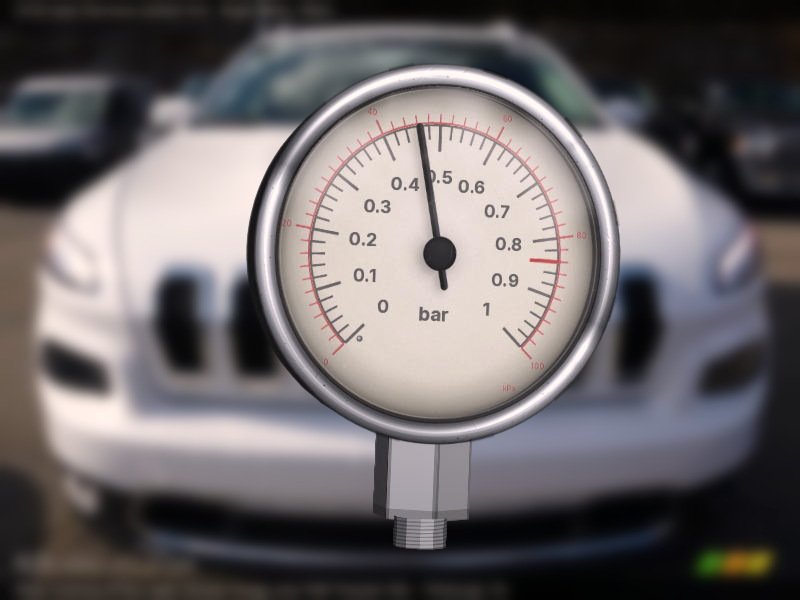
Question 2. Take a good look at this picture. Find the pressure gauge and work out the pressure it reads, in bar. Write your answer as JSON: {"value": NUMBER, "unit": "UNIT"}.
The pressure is {"value": 0.46, "unit": "bar"}
